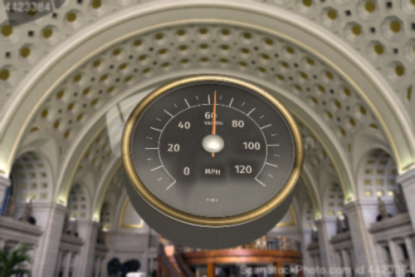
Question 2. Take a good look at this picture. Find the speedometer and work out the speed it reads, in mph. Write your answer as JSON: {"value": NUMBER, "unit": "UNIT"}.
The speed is {"value": 62.5, "unit": "mph"}
